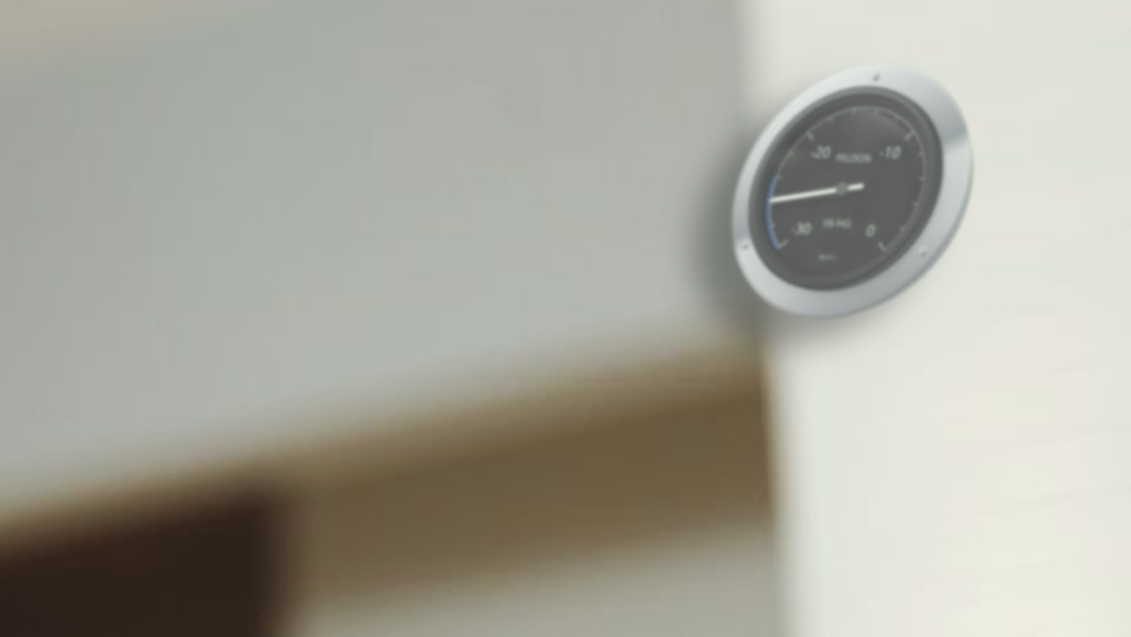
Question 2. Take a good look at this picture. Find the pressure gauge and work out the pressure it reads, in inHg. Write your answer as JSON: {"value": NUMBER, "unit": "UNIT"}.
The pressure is {"value": -26, "unit": "inHg"}
